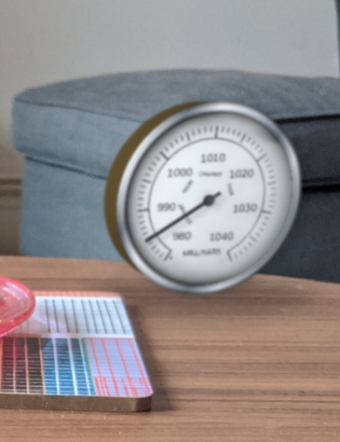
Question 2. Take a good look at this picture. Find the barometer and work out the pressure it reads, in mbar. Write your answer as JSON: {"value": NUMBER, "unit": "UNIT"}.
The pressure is {"value": 985, "unit": "mbar"}
